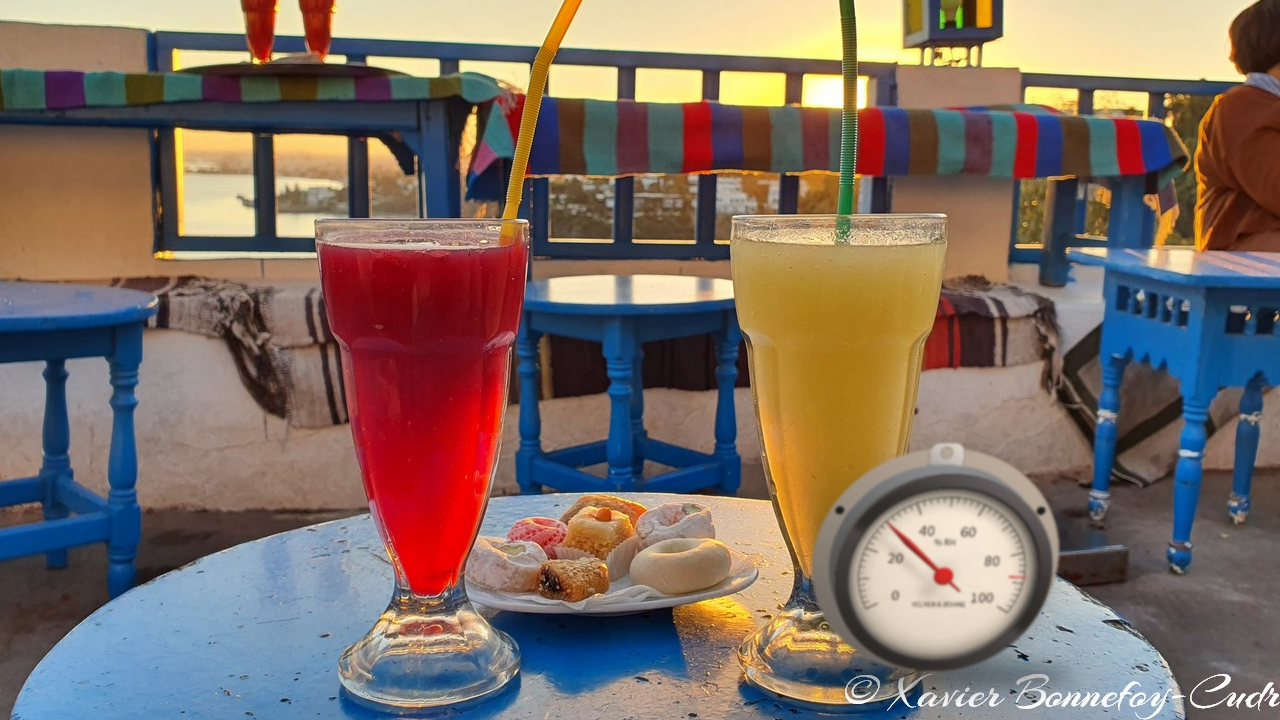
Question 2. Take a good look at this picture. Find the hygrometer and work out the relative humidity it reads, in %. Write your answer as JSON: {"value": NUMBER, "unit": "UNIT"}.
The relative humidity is {"value": 30, "unit": "%"}
